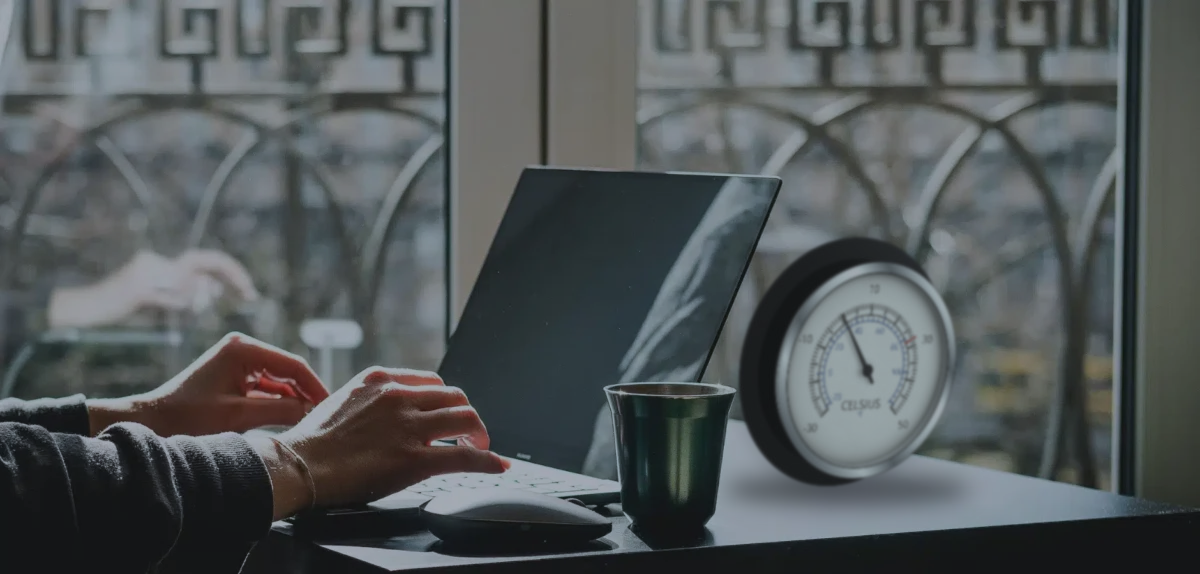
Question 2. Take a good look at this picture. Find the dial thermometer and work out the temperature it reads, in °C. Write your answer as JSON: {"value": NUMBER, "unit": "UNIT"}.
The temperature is {"value": 0, "unit": "°C"}
